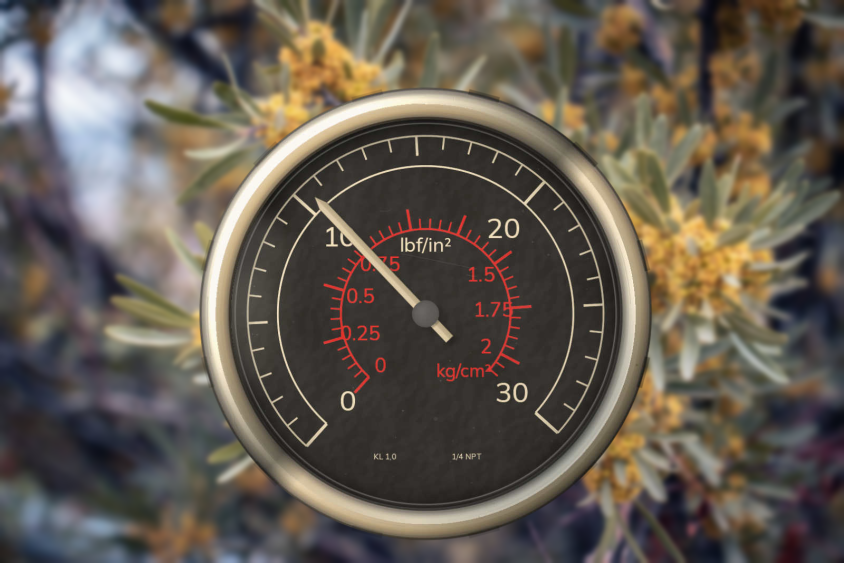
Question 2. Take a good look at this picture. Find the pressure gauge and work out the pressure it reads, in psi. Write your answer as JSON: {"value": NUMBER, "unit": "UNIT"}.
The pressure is {"value": 10.5, "unit": "psi"}
